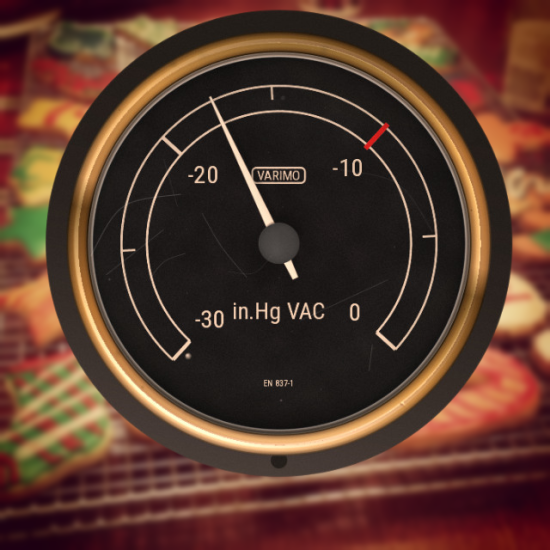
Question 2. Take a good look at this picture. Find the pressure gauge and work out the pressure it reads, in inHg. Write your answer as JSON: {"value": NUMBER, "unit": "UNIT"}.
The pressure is {"value": -17.5, "unit": "inHg"}
